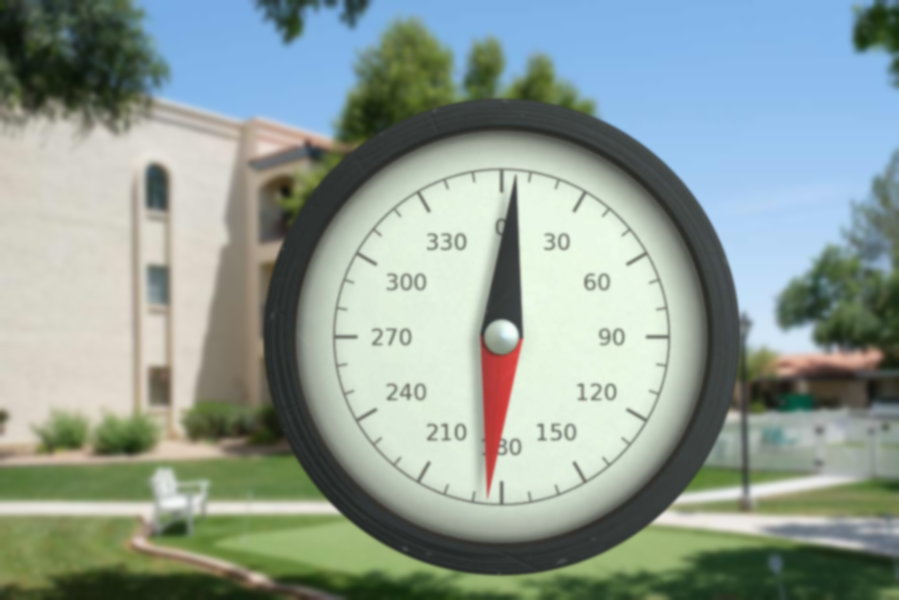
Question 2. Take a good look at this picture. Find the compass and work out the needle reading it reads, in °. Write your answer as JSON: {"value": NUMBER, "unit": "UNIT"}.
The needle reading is {"value": 185, "unit": "°"}
